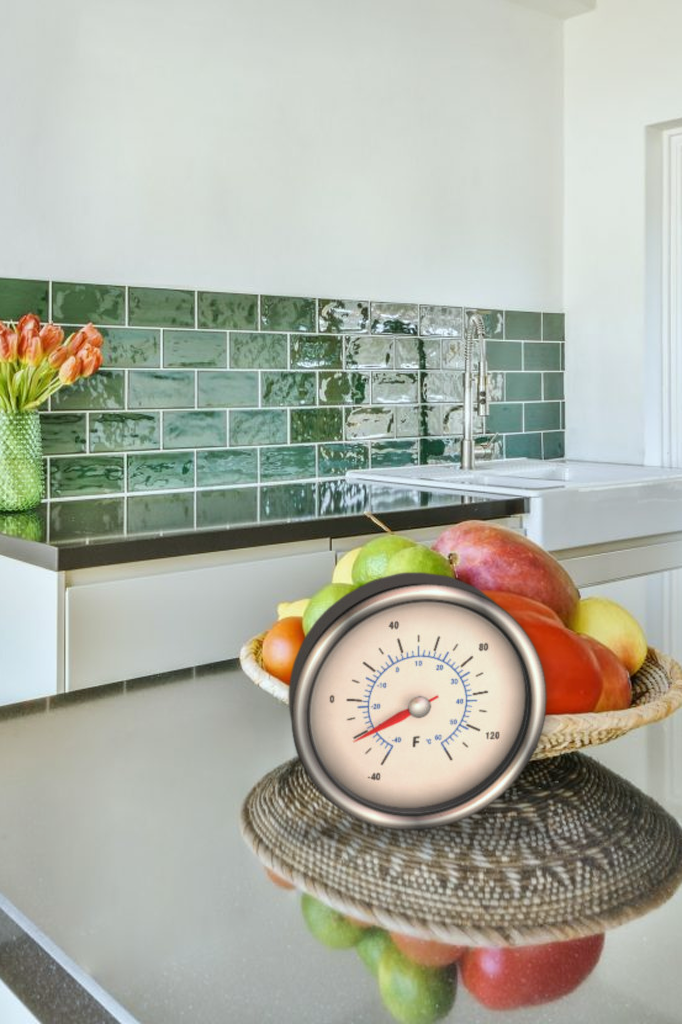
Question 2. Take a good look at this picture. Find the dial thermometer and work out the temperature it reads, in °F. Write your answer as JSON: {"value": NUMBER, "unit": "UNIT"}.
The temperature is {"value": -20, "unit": "°F"}
